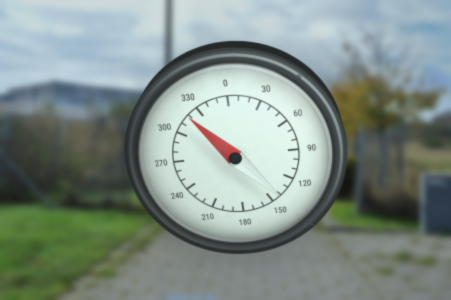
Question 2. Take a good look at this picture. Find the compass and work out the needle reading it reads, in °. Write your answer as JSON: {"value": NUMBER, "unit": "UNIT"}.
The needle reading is {"value": 320, "unit": "°"}
